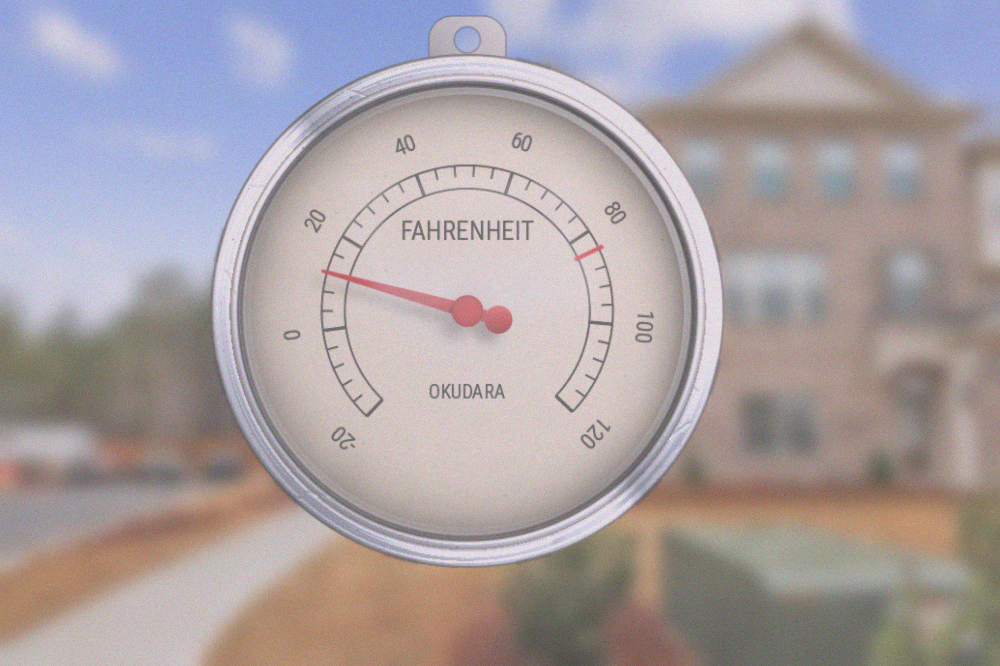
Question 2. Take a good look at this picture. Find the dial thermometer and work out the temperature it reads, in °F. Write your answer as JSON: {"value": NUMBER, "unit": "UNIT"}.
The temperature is {"value": 12, "unit": "°F"}
